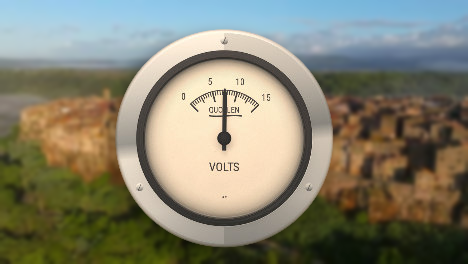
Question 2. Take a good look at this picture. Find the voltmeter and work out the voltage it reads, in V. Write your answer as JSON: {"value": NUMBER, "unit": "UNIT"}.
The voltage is {"value": 7.5, "unit": "V"}
